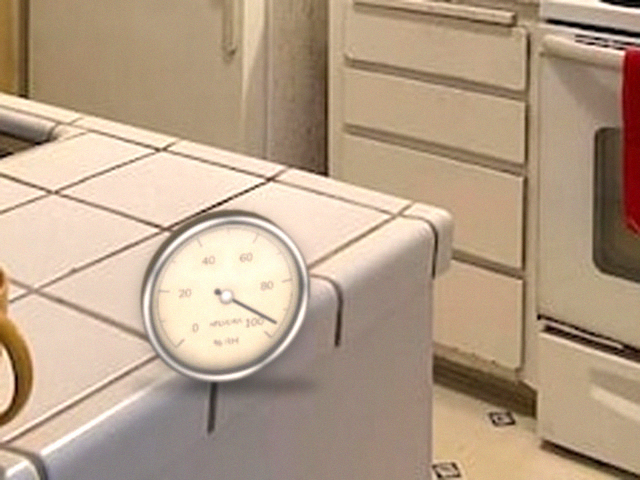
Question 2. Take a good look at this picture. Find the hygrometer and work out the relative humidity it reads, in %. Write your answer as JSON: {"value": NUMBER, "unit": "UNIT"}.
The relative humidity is {"value": 95, "unit": "%"}
